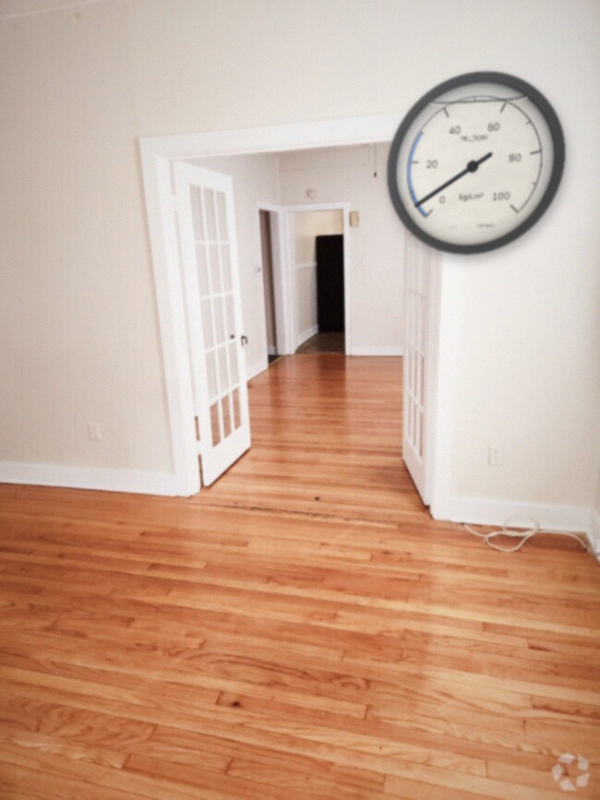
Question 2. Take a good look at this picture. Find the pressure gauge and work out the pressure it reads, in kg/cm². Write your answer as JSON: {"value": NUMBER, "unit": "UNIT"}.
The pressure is {"value": 5, "unit": "kg/cm²"}
